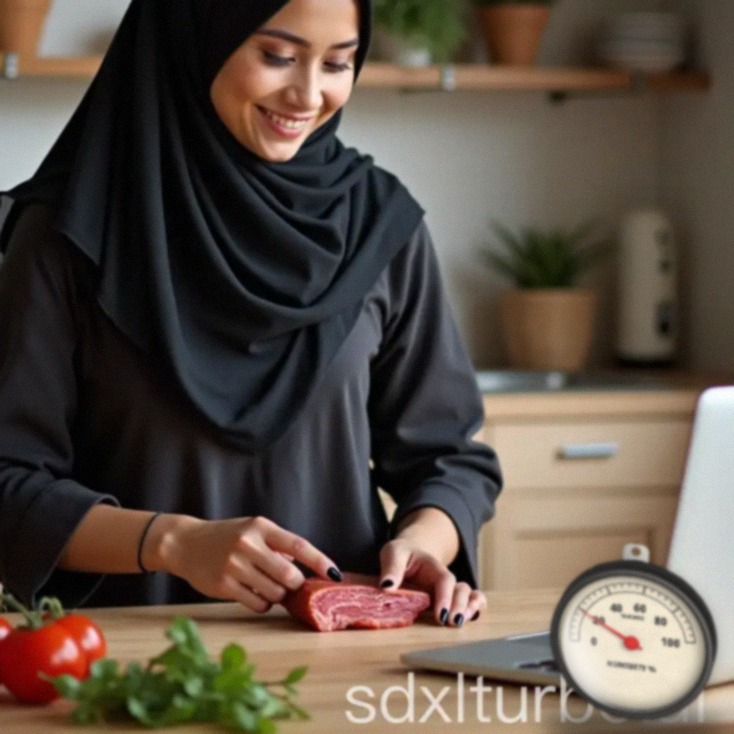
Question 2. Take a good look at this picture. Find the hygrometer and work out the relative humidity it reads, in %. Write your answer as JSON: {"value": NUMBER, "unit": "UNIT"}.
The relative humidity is {"value": 20, "unit": "%"}
